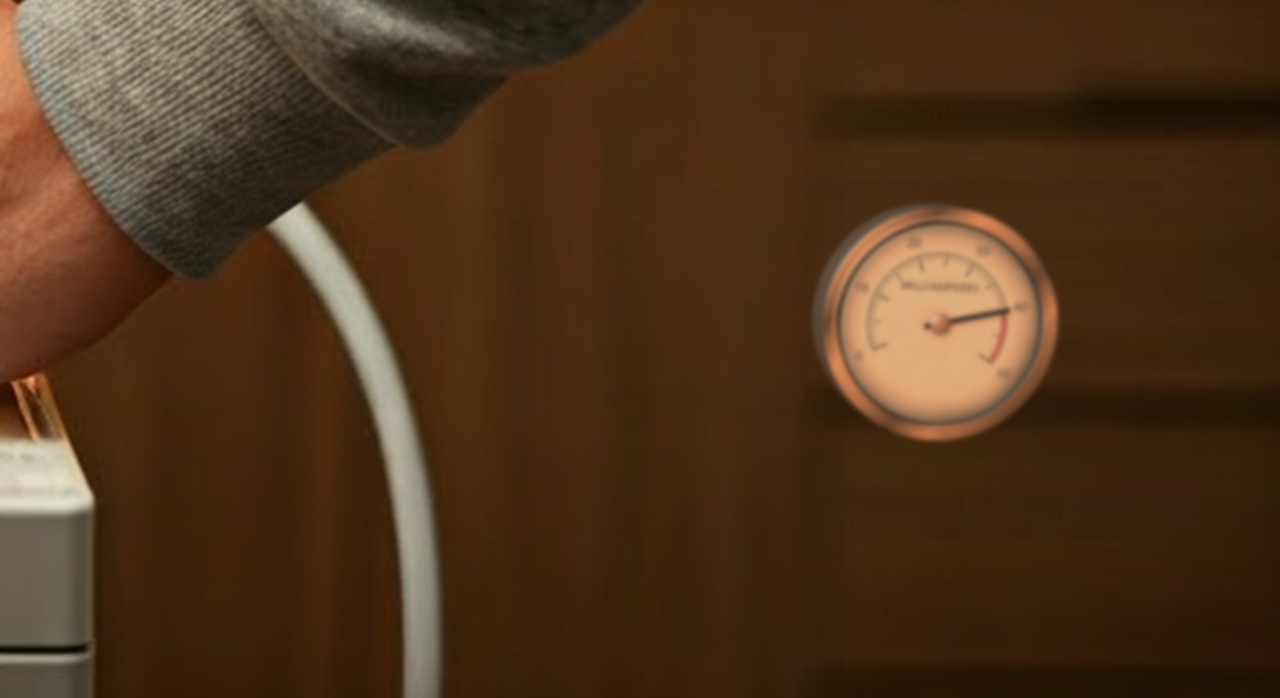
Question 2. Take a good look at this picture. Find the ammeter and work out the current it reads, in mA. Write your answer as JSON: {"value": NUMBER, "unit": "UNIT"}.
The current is {"value": 40, "unit": "mA"}
